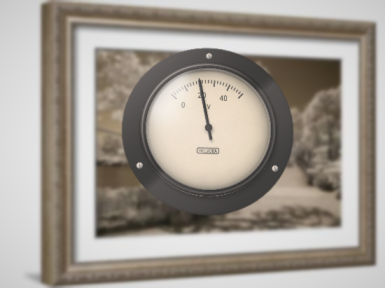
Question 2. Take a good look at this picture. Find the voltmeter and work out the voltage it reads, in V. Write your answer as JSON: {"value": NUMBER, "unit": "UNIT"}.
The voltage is {"value": 20, "unit": "V"}
